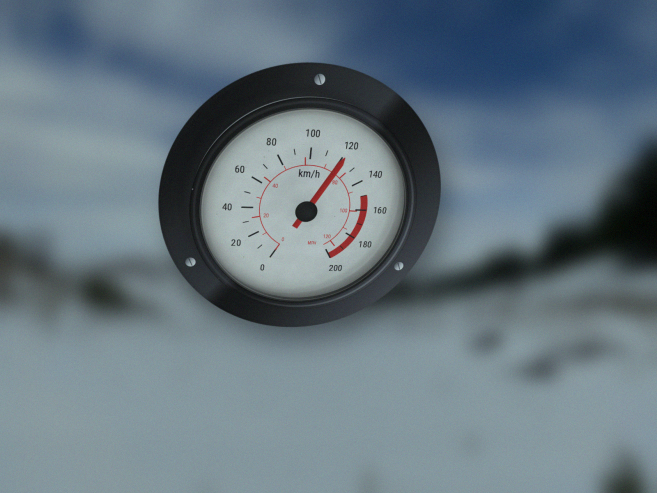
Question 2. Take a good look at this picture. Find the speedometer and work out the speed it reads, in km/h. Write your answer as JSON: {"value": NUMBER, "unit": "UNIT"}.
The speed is {"value": 120, "unit": "km/h"}
